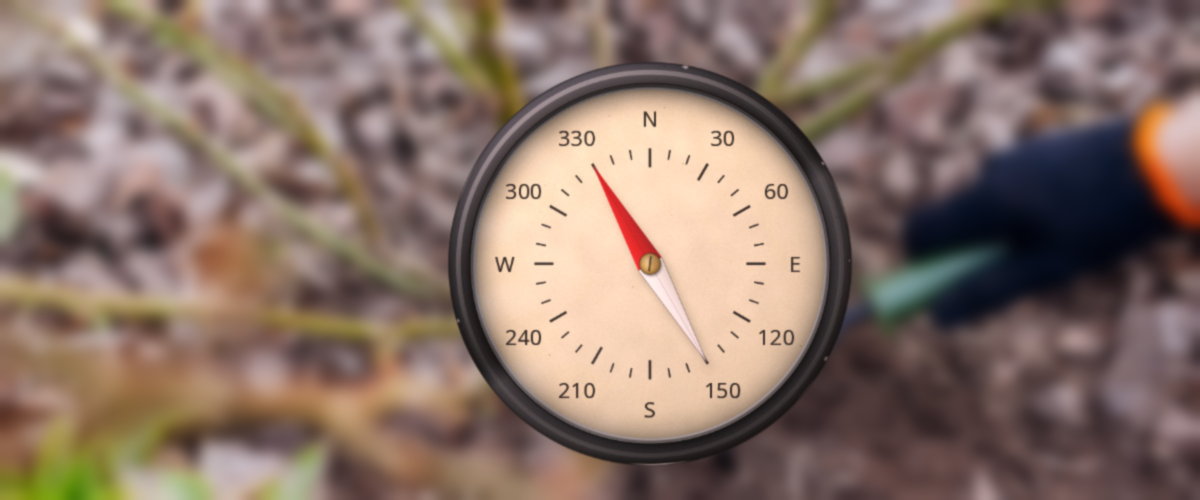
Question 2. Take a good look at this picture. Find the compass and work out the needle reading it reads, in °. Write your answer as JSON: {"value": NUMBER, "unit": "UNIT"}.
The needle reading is {"value": 330, "unit": "°"}
